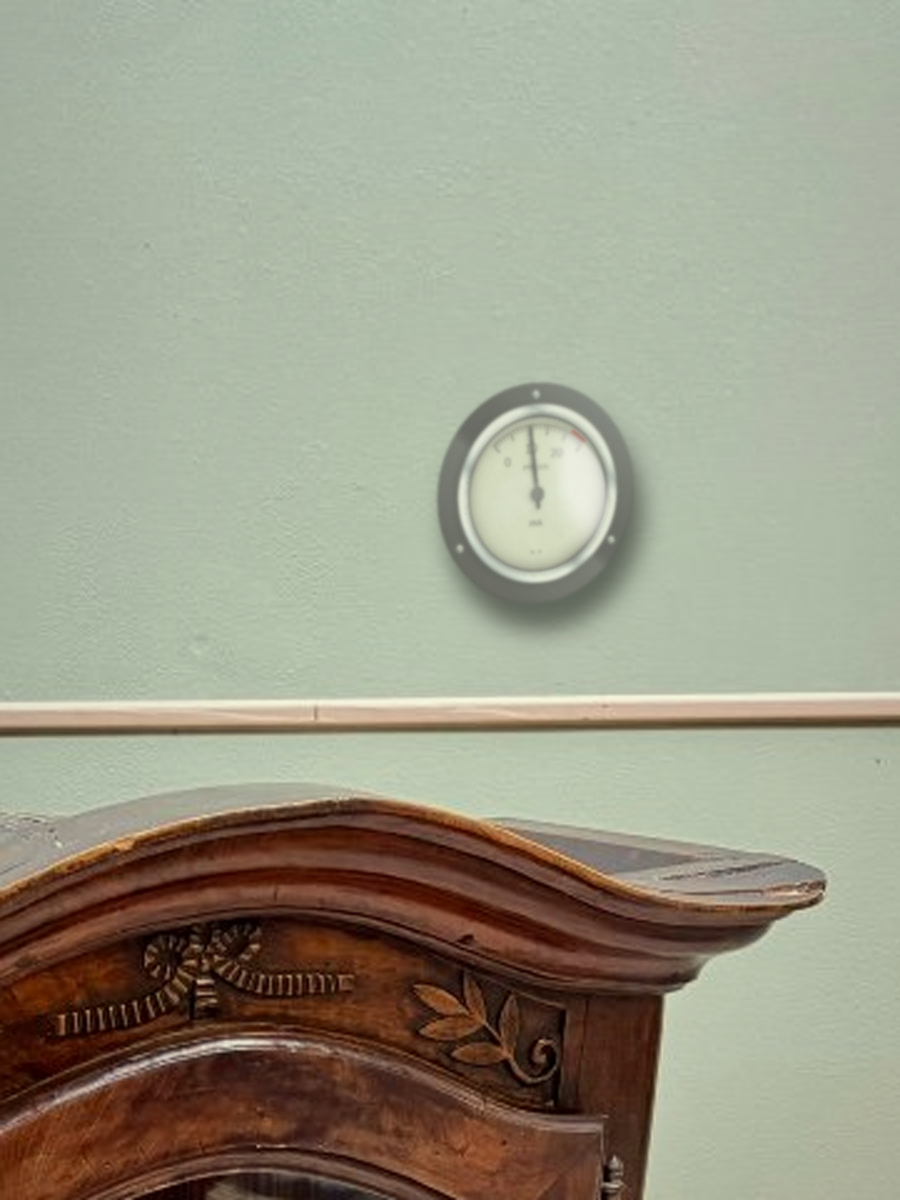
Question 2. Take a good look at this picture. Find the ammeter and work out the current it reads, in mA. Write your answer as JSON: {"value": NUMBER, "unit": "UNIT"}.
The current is {"value": 10, "unit": "mA"}
